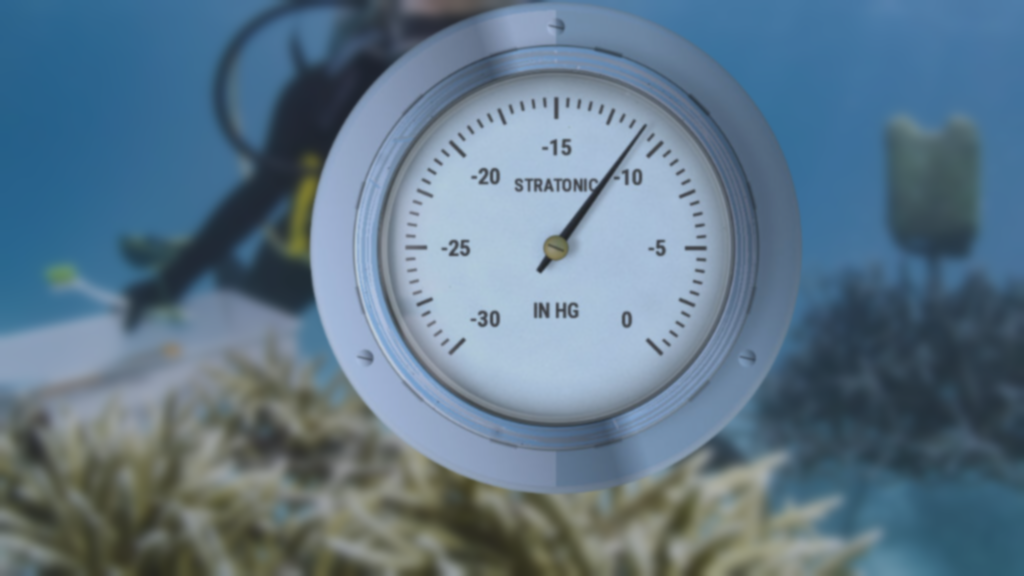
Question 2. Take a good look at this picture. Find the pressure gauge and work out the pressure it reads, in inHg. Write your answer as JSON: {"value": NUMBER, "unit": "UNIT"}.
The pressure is {"value": -11, "unit": "inHg"}
